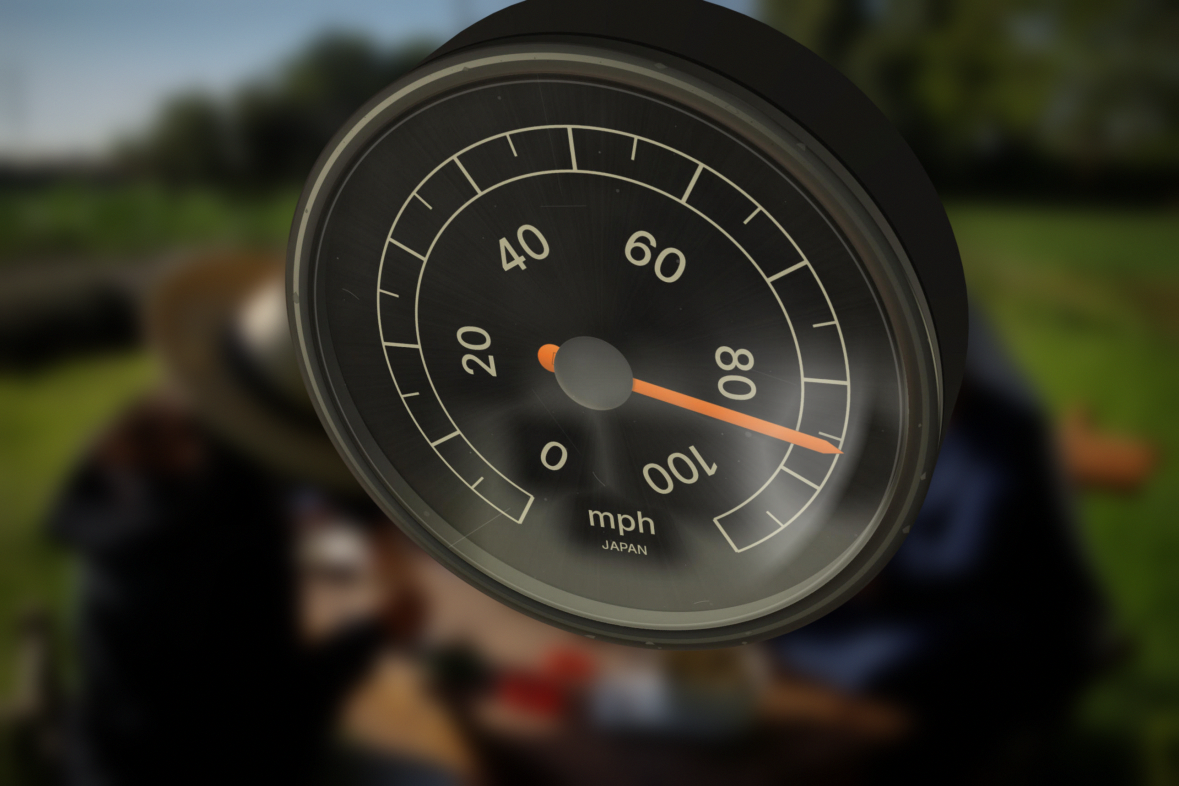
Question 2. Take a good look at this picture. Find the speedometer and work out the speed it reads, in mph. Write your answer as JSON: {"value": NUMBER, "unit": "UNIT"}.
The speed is {"value": 85, "unit": "mph"}
